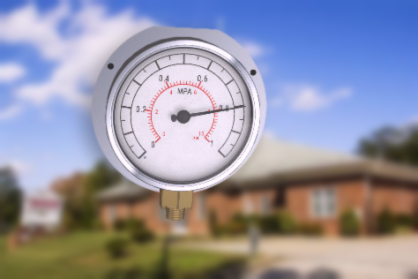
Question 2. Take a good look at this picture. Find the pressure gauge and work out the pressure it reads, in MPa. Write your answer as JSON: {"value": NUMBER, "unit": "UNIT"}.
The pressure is {"value": 0.8, "unit": "MPa"}
